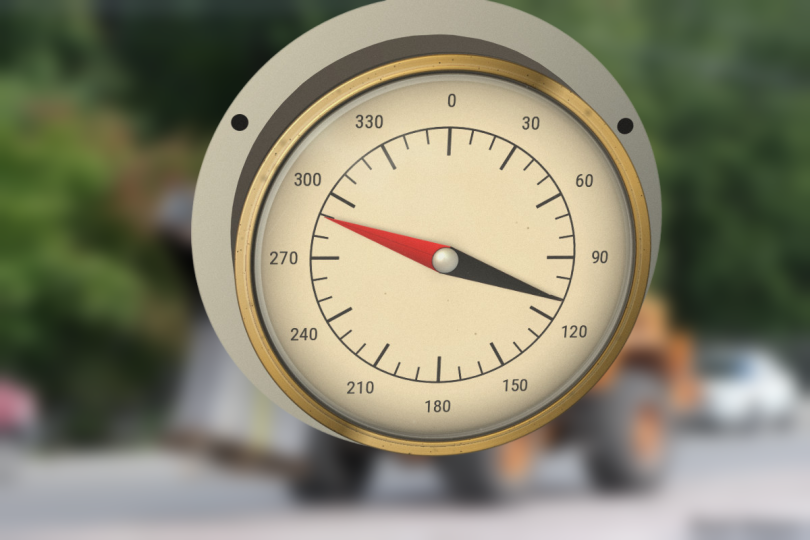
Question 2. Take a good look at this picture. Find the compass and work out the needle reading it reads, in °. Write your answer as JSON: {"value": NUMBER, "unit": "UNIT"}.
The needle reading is {"value": 290, "unit": "°"}
